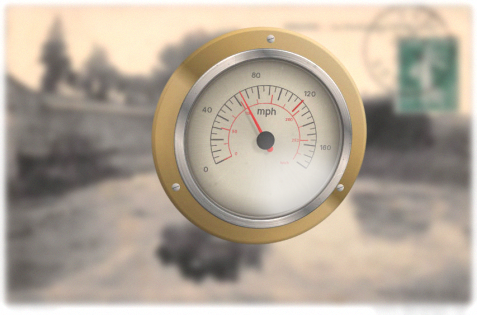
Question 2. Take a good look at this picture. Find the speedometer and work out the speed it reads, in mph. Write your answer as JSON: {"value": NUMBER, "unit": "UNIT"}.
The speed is {"value": 65, "unit": "mph"}
